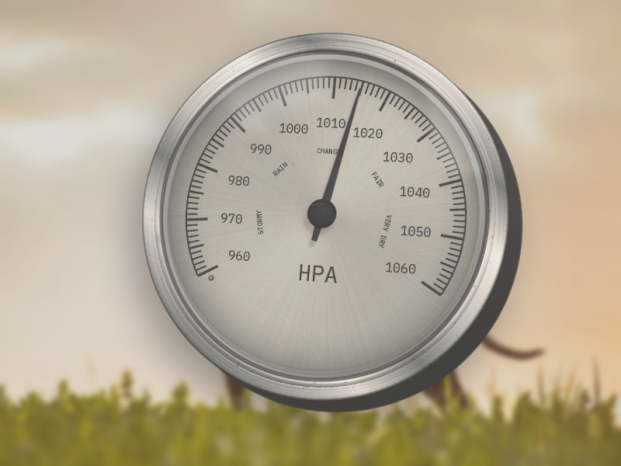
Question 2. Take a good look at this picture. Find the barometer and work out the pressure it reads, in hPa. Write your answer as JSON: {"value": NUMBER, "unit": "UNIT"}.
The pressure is {"value": 1015, "unit": "hPa"}
